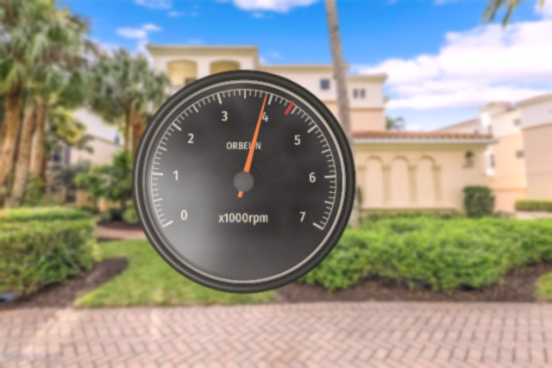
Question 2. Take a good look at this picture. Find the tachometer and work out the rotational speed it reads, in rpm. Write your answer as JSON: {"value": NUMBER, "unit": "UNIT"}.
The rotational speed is {"value": 3900, "unit": "rpm"}
